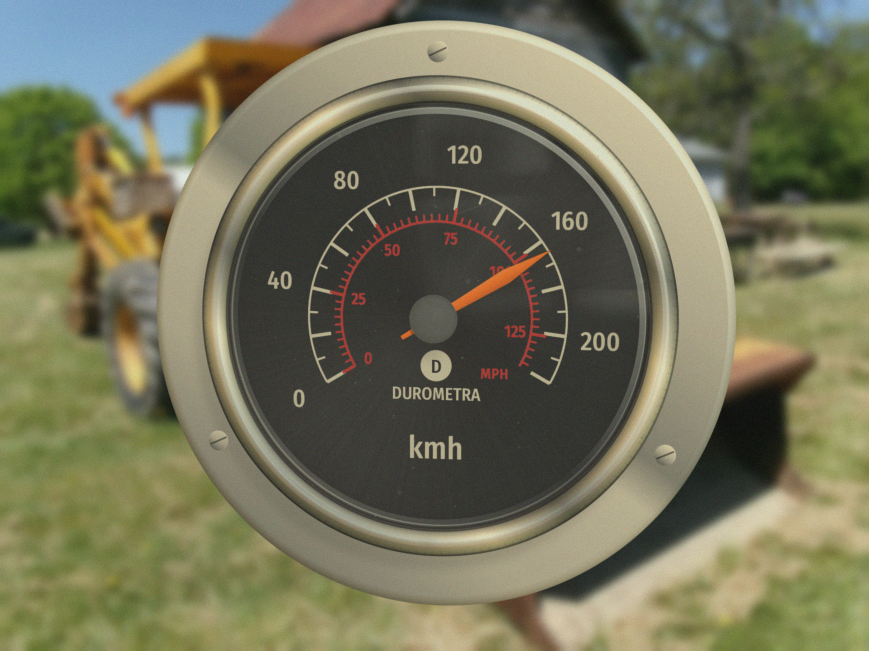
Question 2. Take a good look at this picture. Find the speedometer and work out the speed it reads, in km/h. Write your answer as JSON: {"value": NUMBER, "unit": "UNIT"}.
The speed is {"value": 165, "unit": "km/h"}
